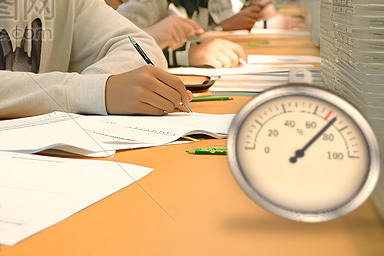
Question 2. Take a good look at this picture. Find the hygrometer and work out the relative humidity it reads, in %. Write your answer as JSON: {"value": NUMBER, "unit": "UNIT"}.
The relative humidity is {"value": 72, "unit": "%"}
